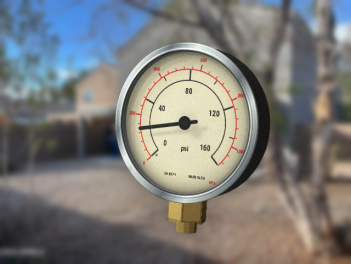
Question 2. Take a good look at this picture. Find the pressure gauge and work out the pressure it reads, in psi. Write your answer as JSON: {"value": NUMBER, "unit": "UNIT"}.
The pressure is {"value": 20, "unit": "psi"}
